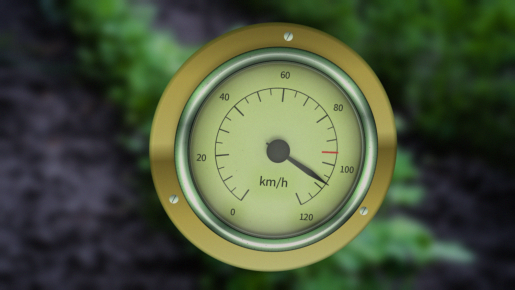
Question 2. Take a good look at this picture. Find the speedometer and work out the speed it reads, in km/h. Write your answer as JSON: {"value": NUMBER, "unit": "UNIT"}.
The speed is {"value": 107.5, "unit": "km/h"}
